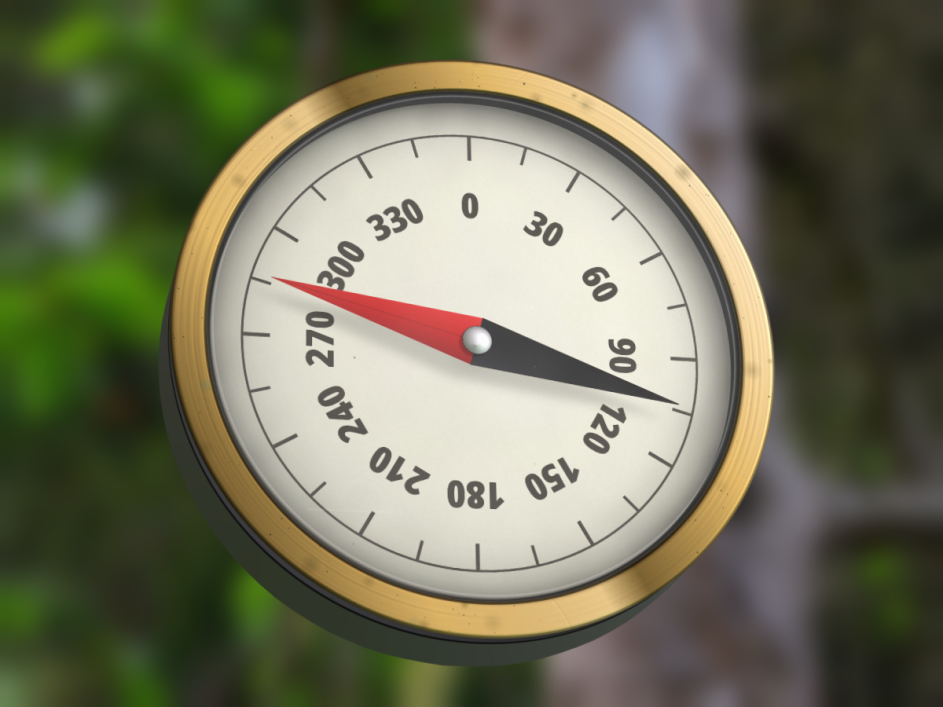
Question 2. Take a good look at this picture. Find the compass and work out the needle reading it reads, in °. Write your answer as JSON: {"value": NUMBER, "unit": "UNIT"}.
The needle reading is {"value": 285, "unit": "°"}
